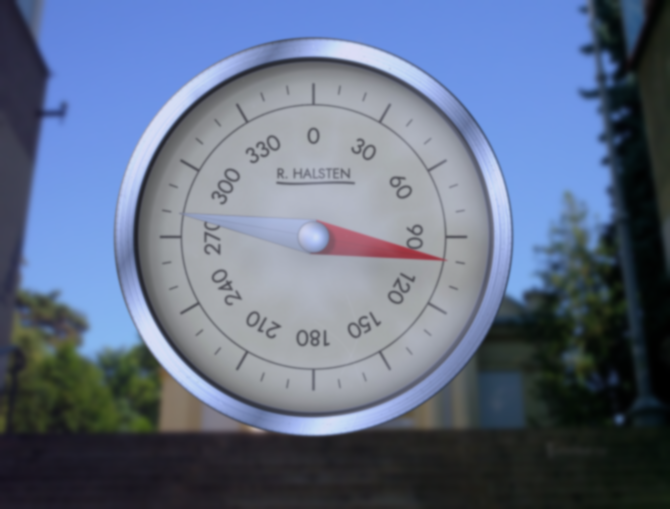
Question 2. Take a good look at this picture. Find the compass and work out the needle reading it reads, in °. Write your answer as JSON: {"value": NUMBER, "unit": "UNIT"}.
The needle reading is {"value": 100, "unit": "°"}
